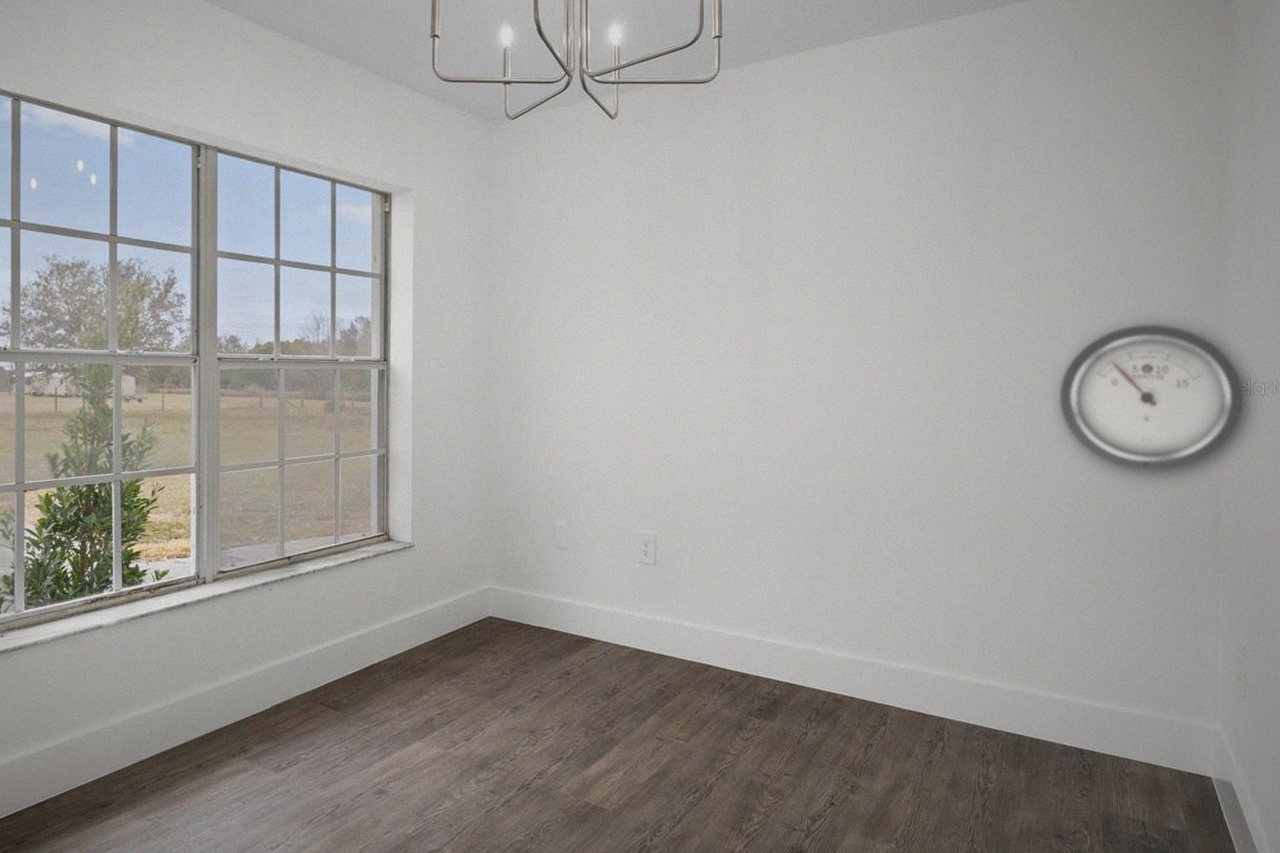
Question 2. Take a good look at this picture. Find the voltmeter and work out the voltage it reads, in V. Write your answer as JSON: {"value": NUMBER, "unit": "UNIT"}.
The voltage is {"value": 2.5, "unit": "V"}
